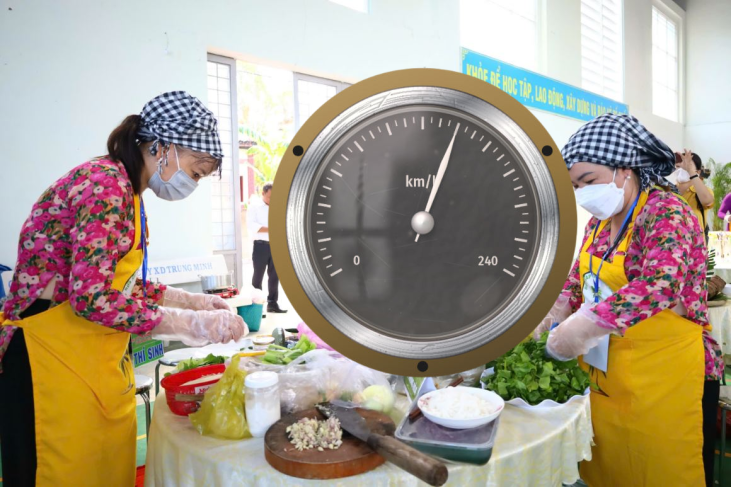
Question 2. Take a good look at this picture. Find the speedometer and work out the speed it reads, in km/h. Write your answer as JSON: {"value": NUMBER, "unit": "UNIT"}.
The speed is {"value": 140, "unit": "km/h"}
